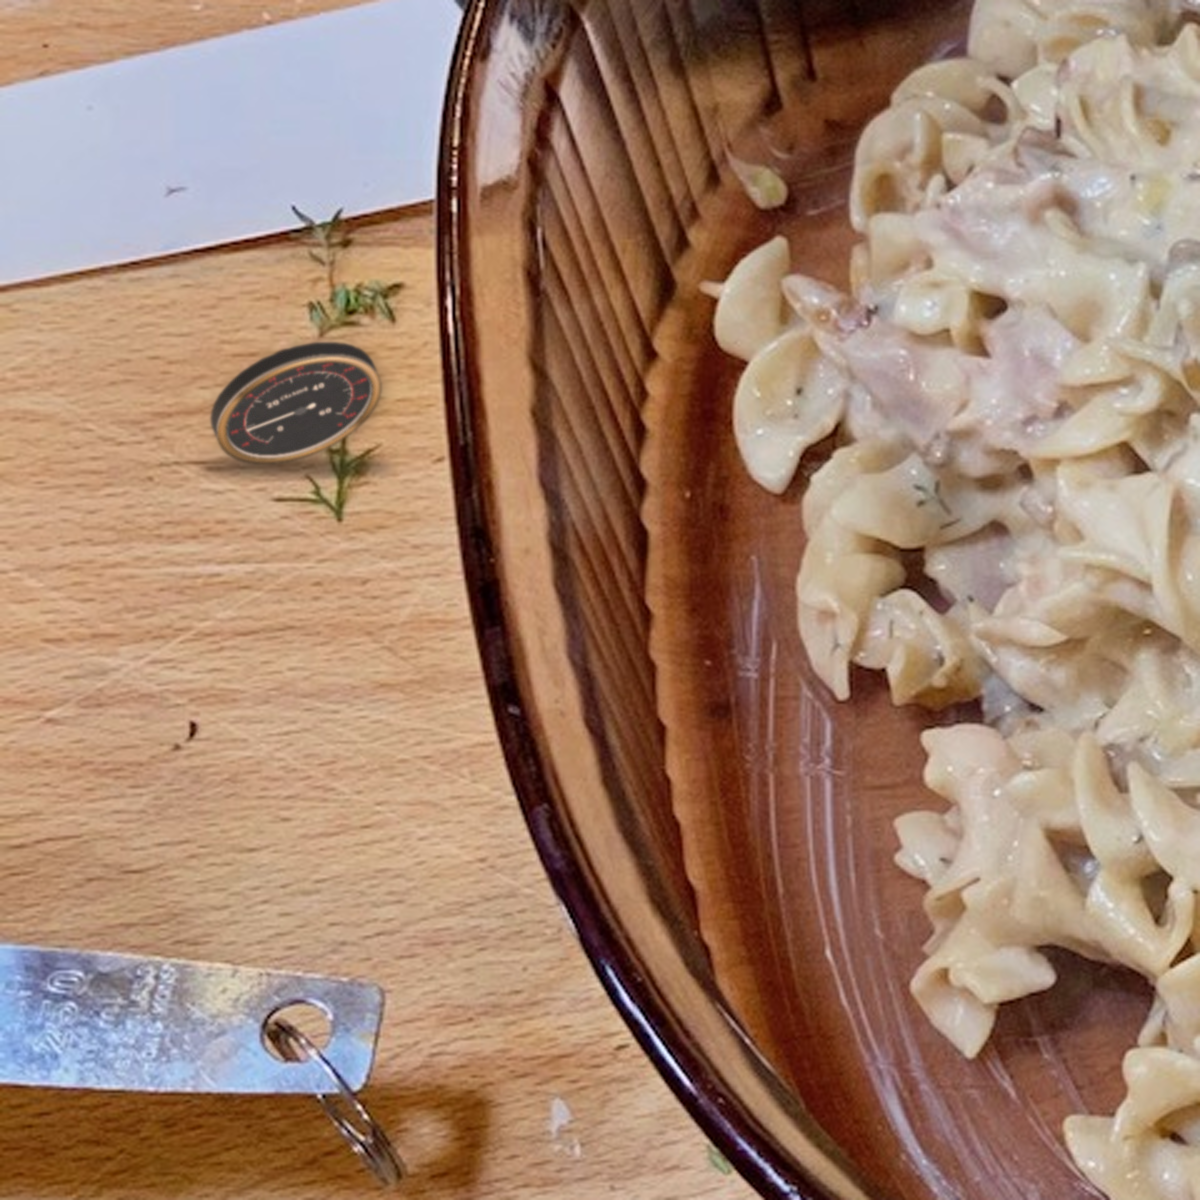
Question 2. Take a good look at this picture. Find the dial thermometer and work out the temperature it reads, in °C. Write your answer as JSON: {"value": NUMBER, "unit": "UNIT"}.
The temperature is {"value": 10, "unit": "°C"}
